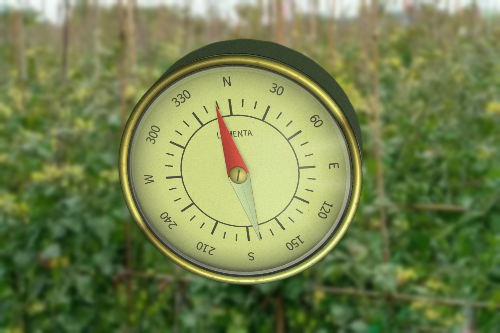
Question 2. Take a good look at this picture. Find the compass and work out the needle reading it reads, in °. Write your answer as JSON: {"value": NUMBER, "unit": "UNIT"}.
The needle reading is {"value": 350, "unit": "°"}
